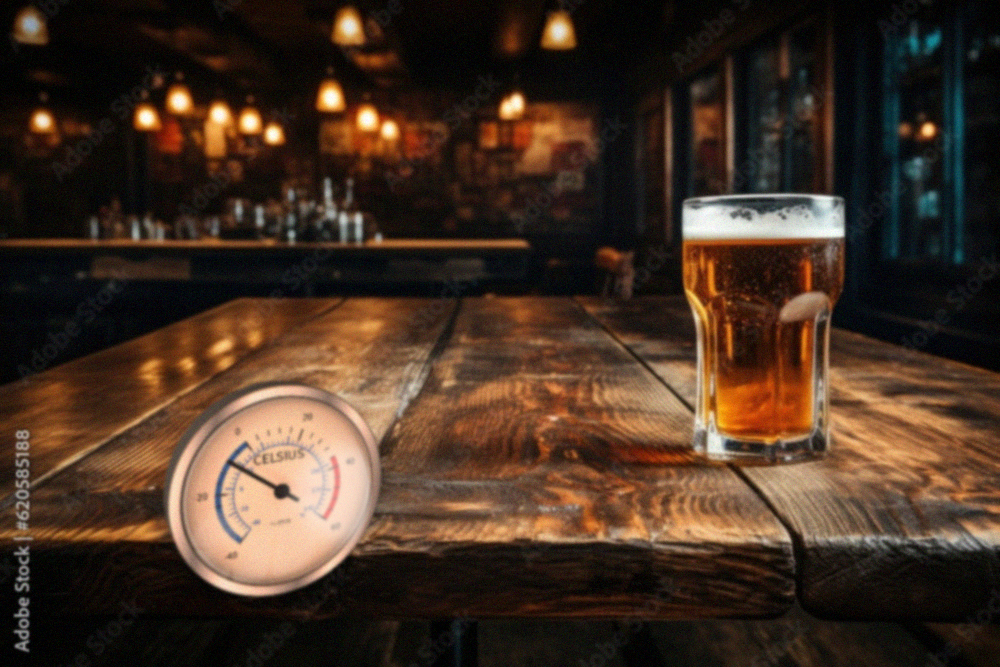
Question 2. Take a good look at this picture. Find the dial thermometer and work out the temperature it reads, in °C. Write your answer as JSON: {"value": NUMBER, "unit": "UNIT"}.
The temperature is {"value": -8, "unit": "°C"}
